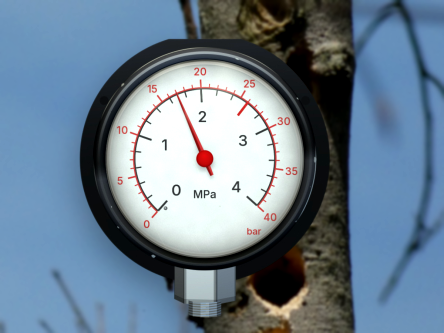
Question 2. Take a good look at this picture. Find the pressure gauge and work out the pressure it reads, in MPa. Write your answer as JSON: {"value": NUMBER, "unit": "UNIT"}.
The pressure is {"value": 1.7, "unit": "MPa"}
